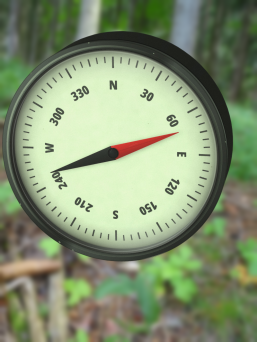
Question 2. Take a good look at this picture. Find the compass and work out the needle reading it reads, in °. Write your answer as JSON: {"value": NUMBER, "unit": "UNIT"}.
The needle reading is {"value": 70, "unit": "°"}
